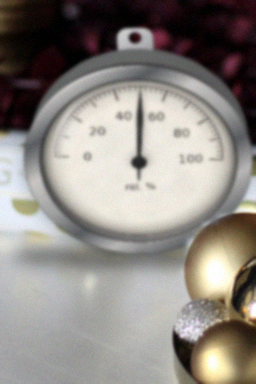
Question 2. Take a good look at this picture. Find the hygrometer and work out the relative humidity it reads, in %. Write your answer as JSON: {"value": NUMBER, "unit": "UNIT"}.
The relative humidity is {"value": 50, "unit": "%"}
